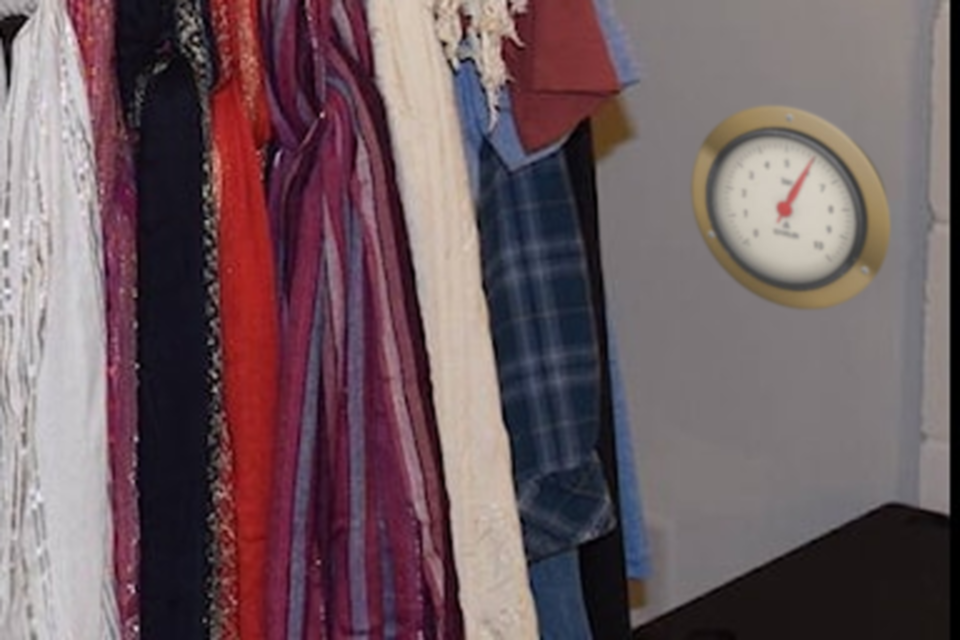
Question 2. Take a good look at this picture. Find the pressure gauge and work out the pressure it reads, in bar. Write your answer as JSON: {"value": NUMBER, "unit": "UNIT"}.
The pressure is {"value": 6, "unit": "bar"}
